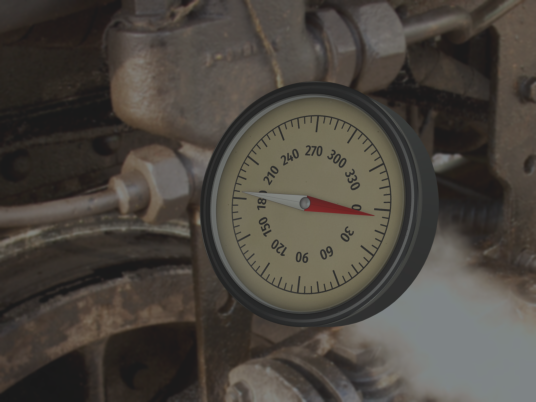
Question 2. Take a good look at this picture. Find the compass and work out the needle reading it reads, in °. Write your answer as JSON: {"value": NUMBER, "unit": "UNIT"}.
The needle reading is {"value": 5, "unit": "°"}
